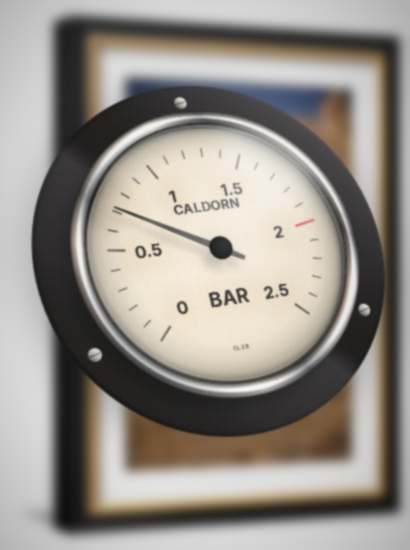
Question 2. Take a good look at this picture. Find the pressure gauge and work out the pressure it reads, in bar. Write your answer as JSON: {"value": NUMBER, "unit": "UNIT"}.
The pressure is {"value": 0.7, "unit": "bar"}
